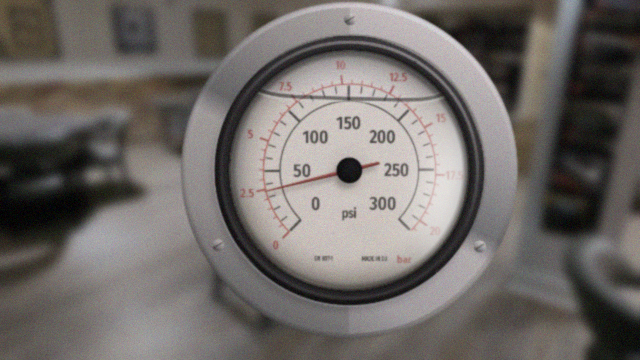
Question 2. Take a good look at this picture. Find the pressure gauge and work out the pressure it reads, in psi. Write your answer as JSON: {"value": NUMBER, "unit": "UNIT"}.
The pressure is {"value": 35, "unit": "psi"}
